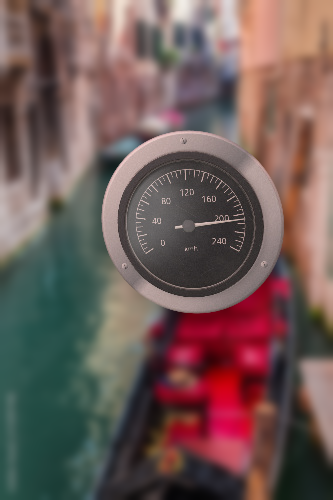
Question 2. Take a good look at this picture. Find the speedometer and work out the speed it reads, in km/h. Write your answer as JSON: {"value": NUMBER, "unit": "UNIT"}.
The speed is {"value": 205, "unit": "km/h"}
